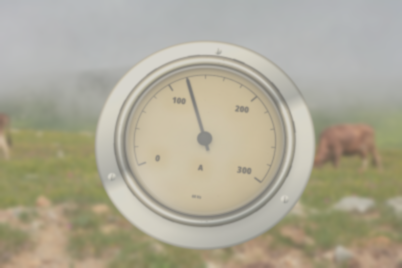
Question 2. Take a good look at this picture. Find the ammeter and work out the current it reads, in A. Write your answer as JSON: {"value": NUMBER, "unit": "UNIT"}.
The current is {"value": 120, "unit": "A"}
